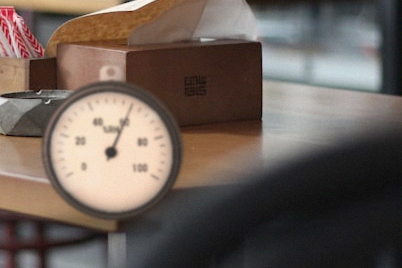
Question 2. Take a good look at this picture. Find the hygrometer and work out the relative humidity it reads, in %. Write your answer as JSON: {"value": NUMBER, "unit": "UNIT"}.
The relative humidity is {"value": 60, "unit": "%"}
